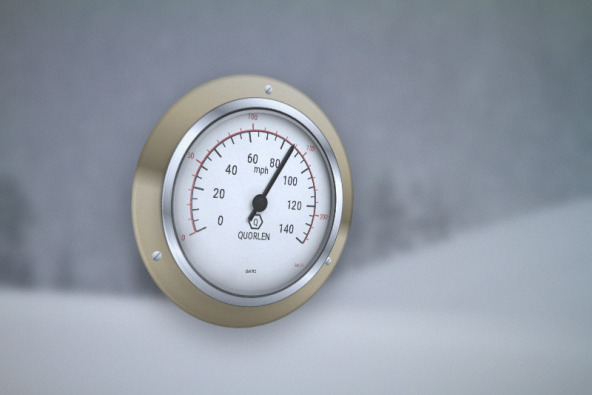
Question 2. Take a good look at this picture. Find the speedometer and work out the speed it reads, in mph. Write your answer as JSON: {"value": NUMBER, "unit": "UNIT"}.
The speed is {"value": 85, "unit": "mph"}
